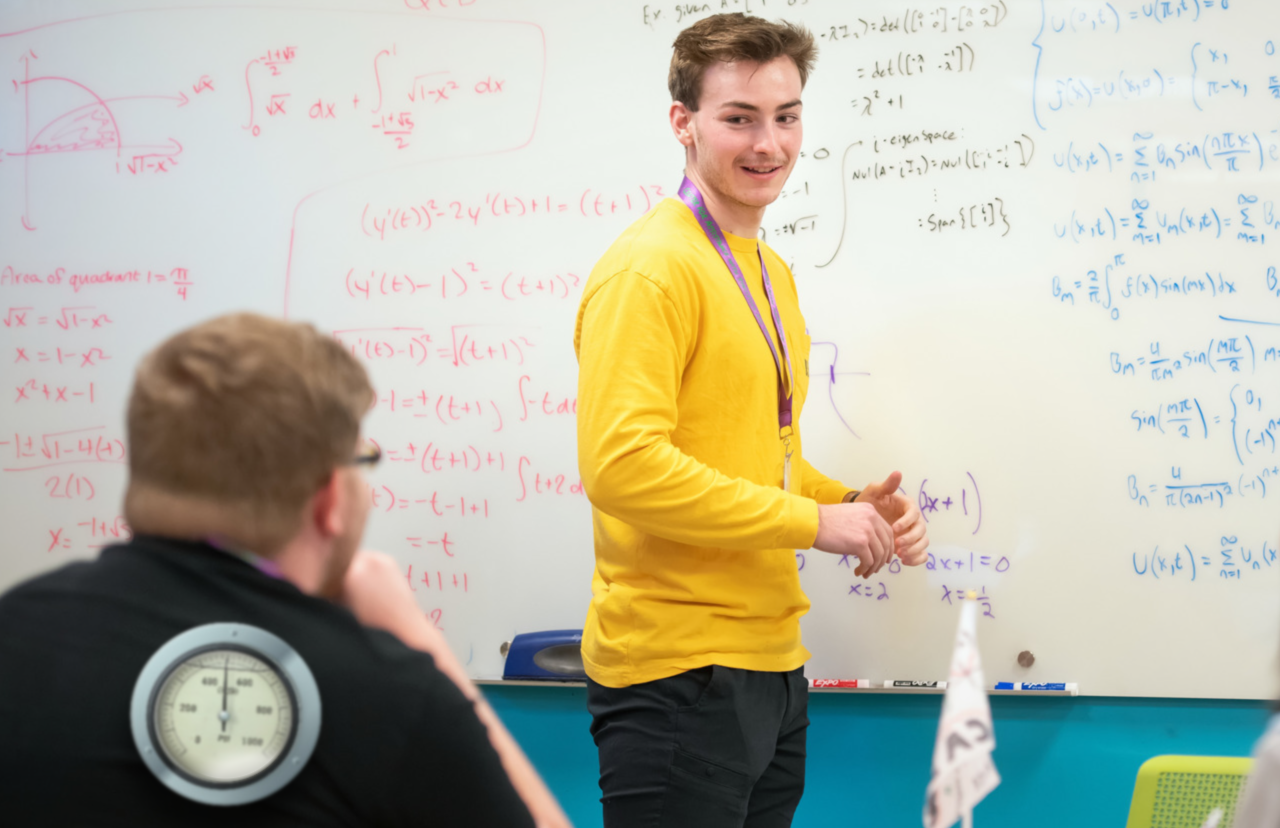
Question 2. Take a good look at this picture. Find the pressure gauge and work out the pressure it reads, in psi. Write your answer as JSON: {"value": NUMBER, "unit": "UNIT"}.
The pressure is {"value": 500, "unit": "psi"}
